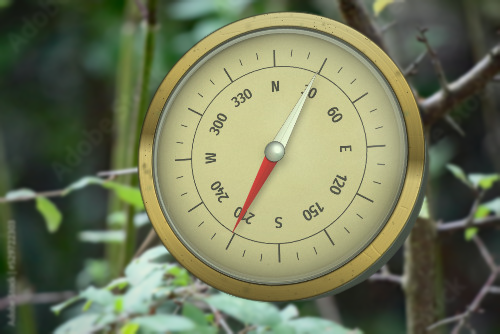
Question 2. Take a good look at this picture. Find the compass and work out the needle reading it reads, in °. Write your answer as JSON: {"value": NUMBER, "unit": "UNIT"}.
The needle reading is {"value": 210, "unit": "°"}
